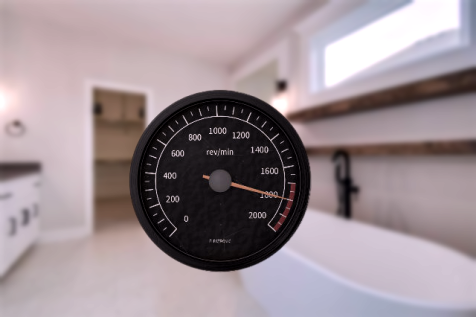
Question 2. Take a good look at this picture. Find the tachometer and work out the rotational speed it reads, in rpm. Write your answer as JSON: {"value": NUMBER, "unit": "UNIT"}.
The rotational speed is {"value": 1800, "unit": "rpm"}
